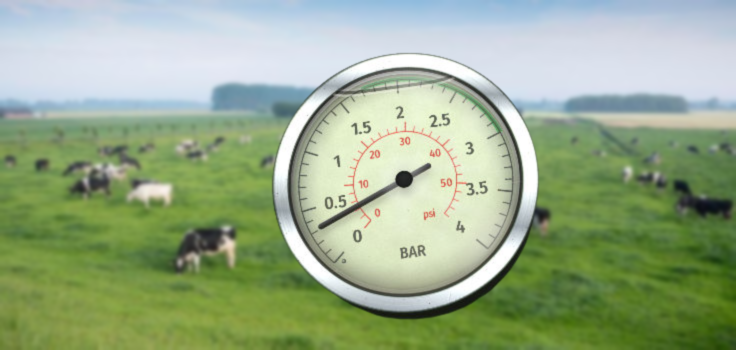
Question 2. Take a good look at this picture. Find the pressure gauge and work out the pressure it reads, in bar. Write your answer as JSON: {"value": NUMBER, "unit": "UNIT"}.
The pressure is {"value": 0.3, "unit": "bar"}
